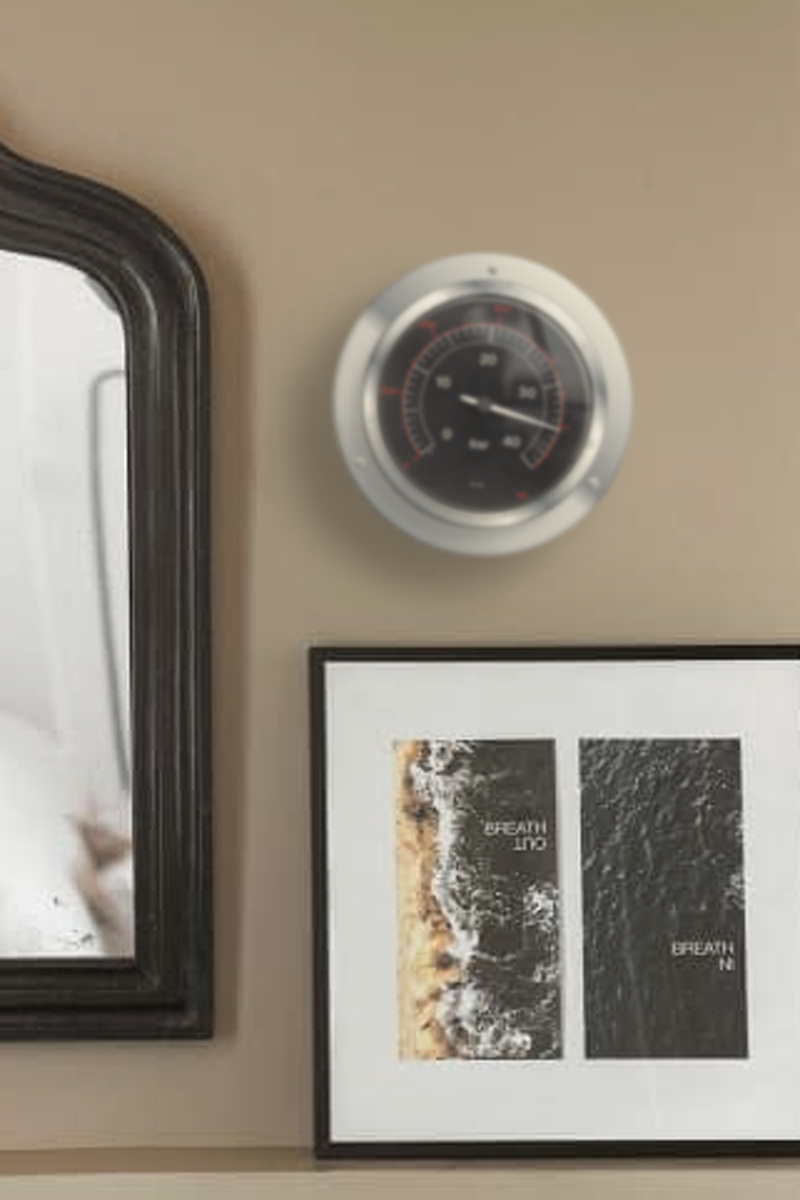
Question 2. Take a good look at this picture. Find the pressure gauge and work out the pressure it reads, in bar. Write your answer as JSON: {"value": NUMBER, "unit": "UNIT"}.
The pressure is {"value": 35, "unit": "bar"}
